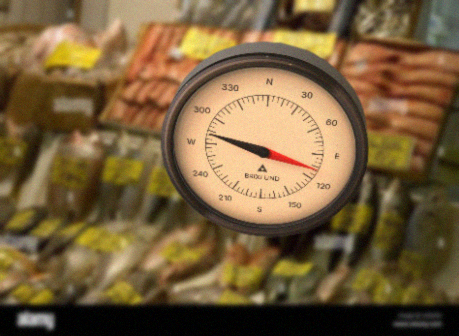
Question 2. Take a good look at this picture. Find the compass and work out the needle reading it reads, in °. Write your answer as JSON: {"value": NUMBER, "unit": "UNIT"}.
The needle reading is {"value": 105, "unit": "°"}
